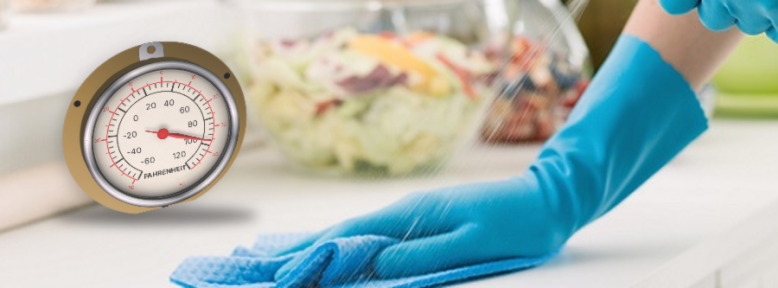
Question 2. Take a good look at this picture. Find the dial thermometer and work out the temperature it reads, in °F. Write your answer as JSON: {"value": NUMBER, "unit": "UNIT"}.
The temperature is {"value": 96, "unit": "°F"}
